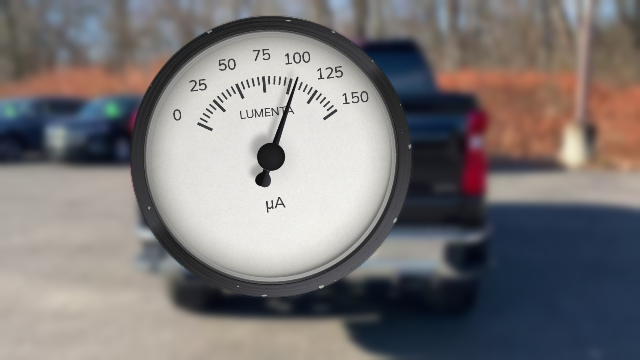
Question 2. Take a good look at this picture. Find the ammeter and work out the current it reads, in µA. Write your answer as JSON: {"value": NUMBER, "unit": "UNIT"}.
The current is {"value": 105, "unit": "µA"}
